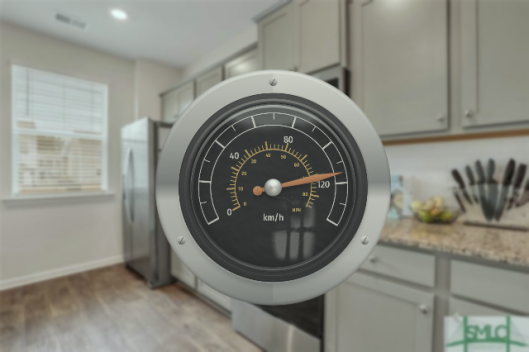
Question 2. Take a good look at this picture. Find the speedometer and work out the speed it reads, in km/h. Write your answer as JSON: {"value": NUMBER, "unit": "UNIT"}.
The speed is {"value": 115, "unit": "km/h"}
